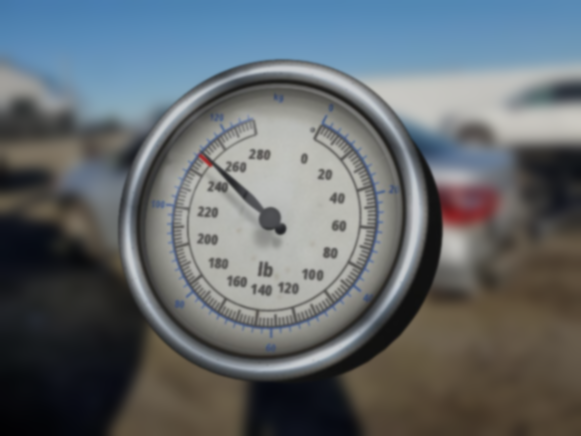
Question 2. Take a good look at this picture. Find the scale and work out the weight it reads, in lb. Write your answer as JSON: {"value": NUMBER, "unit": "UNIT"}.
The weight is {"value": 250, "unit": "lb"}
